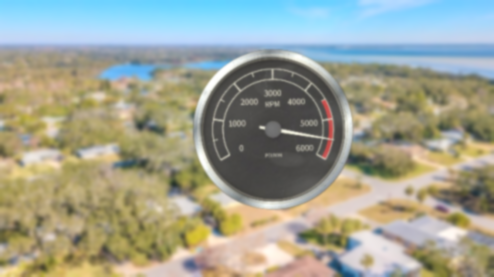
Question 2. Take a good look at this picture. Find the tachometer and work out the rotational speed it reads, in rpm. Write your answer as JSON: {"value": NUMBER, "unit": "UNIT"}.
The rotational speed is {"value": 5500, "unit": "rpm"}
